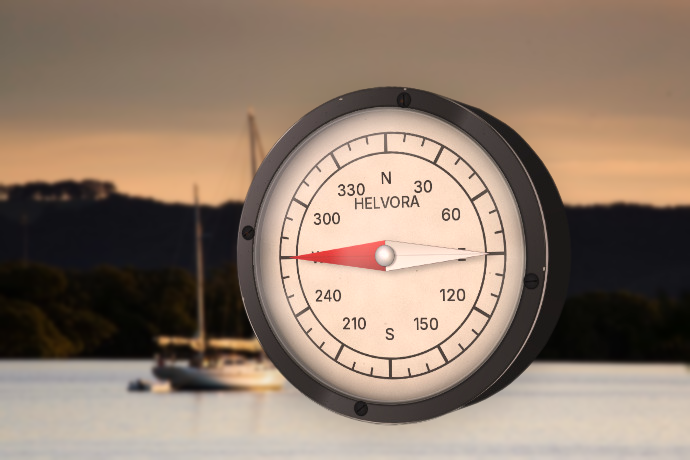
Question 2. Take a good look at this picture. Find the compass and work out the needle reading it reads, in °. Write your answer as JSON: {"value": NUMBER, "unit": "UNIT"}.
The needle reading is {"value": 270, "unit": "°"}
